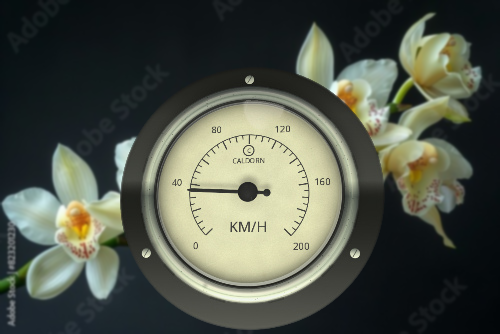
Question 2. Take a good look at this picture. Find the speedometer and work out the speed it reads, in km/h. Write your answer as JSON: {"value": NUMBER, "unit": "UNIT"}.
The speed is {"value": 35, "unit": "km/h"}
